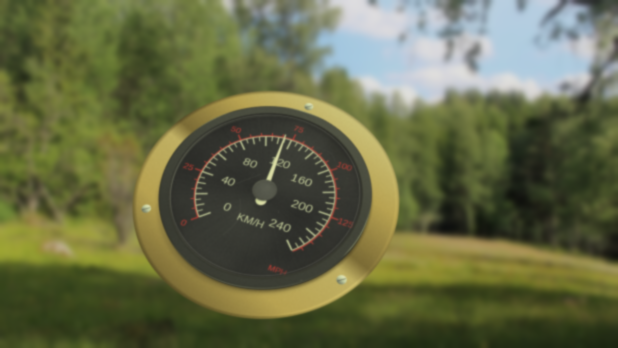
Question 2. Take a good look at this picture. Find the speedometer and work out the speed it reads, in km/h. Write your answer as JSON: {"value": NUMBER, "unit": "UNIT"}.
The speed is {"value": 115, "unit": "km/h"}
